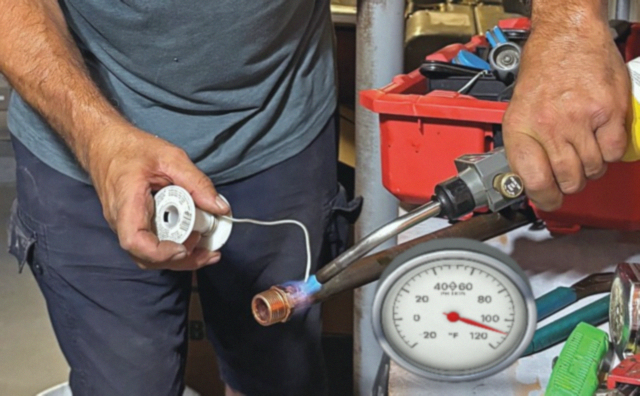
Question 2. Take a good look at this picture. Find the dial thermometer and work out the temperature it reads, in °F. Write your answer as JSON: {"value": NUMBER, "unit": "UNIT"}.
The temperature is {"value": 108, "unit": "°F"}
